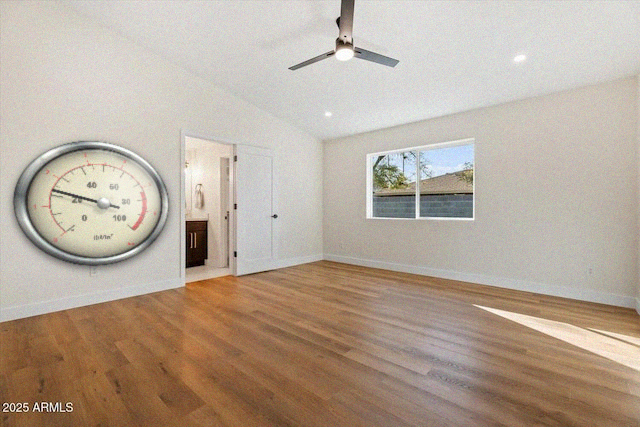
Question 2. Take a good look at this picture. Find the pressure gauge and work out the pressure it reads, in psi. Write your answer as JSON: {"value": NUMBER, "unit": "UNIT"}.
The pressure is {"value": 22.5, "unit": "psi"}
